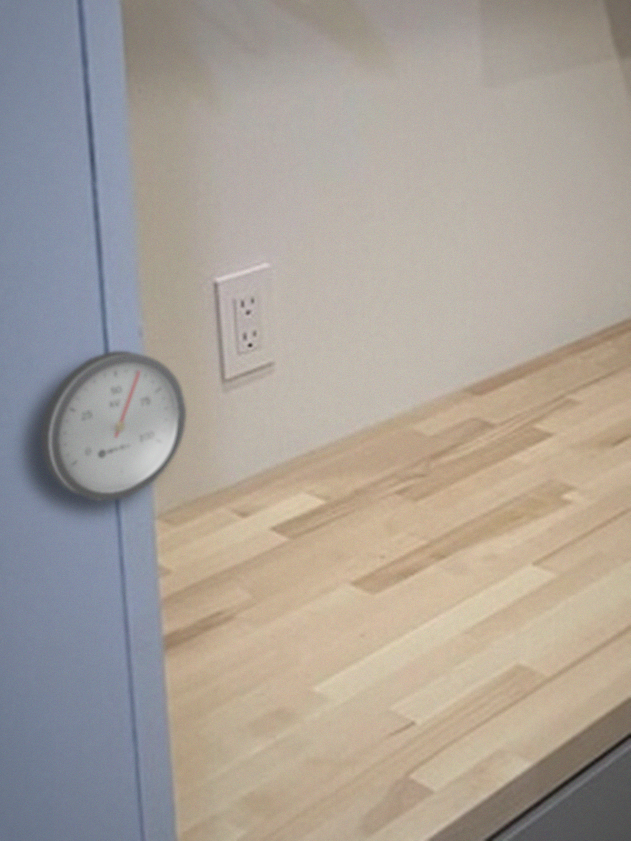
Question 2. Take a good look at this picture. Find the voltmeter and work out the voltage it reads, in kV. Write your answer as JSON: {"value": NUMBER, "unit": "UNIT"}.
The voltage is {"value": 60, "unit": "kV"}
